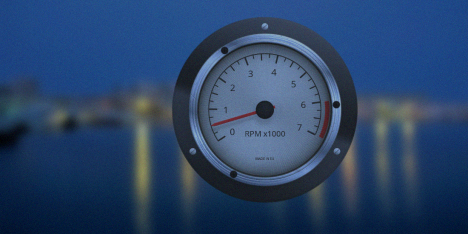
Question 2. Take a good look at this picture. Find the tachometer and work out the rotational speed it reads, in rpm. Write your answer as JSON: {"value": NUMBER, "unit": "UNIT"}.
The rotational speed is {"value": 500, "unit": "rpm"}
